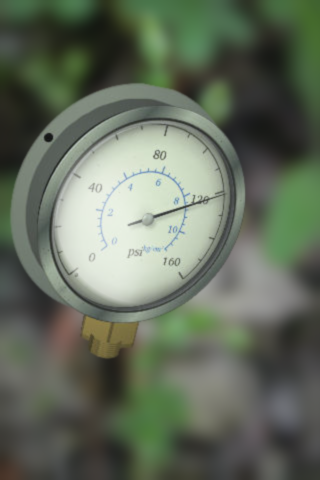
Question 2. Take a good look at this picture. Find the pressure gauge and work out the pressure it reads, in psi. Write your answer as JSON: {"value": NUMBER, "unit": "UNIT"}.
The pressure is {"value": 120, "unit": "psi"}
